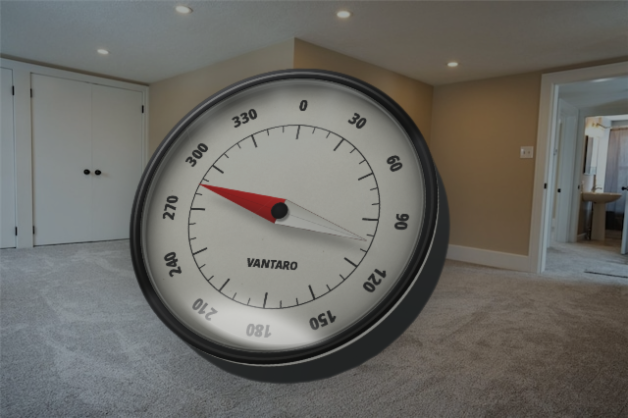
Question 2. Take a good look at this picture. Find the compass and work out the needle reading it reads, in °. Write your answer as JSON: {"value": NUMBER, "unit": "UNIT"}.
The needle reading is {"value": 285, "unit": "°"}
